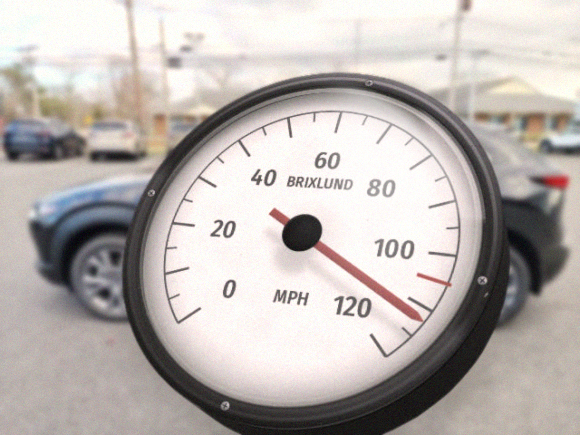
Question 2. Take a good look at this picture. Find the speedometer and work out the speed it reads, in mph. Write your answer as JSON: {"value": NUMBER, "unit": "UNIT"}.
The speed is {"value": 112.5, "unit": "mph"}
